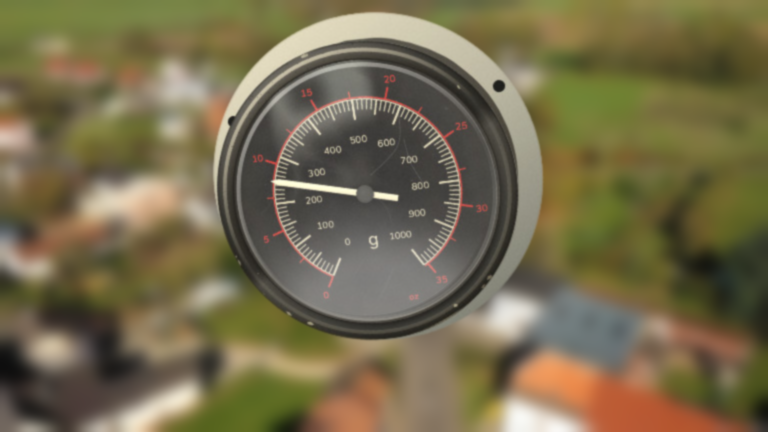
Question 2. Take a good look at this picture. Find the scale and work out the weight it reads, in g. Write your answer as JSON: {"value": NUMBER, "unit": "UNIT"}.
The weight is {"value": 250, "unit": "g"}
